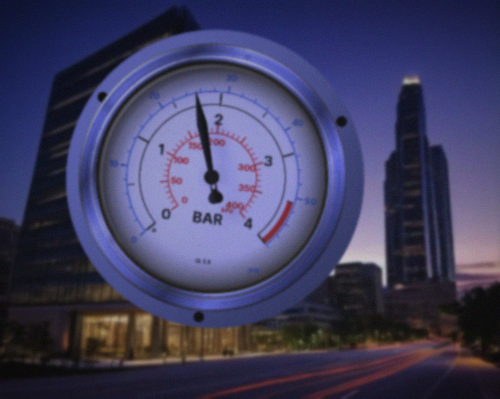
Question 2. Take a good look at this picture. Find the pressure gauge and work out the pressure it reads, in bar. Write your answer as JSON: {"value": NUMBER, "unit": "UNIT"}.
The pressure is {"value": 1.75, "unit": "bar"}
